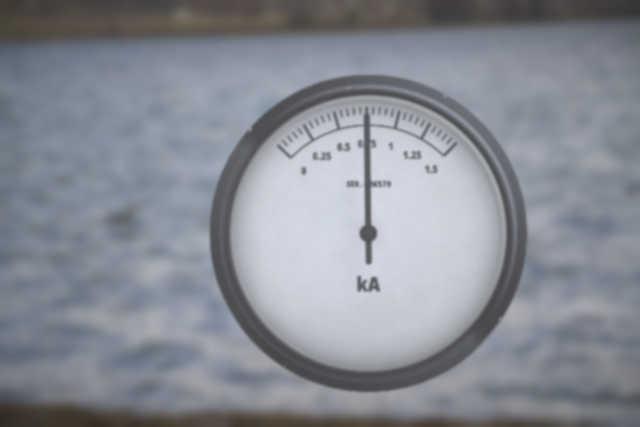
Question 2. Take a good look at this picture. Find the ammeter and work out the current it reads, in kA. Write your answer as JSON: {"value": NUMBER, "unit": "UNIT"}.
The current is {"value": 0.75, "unit": "kA"}
